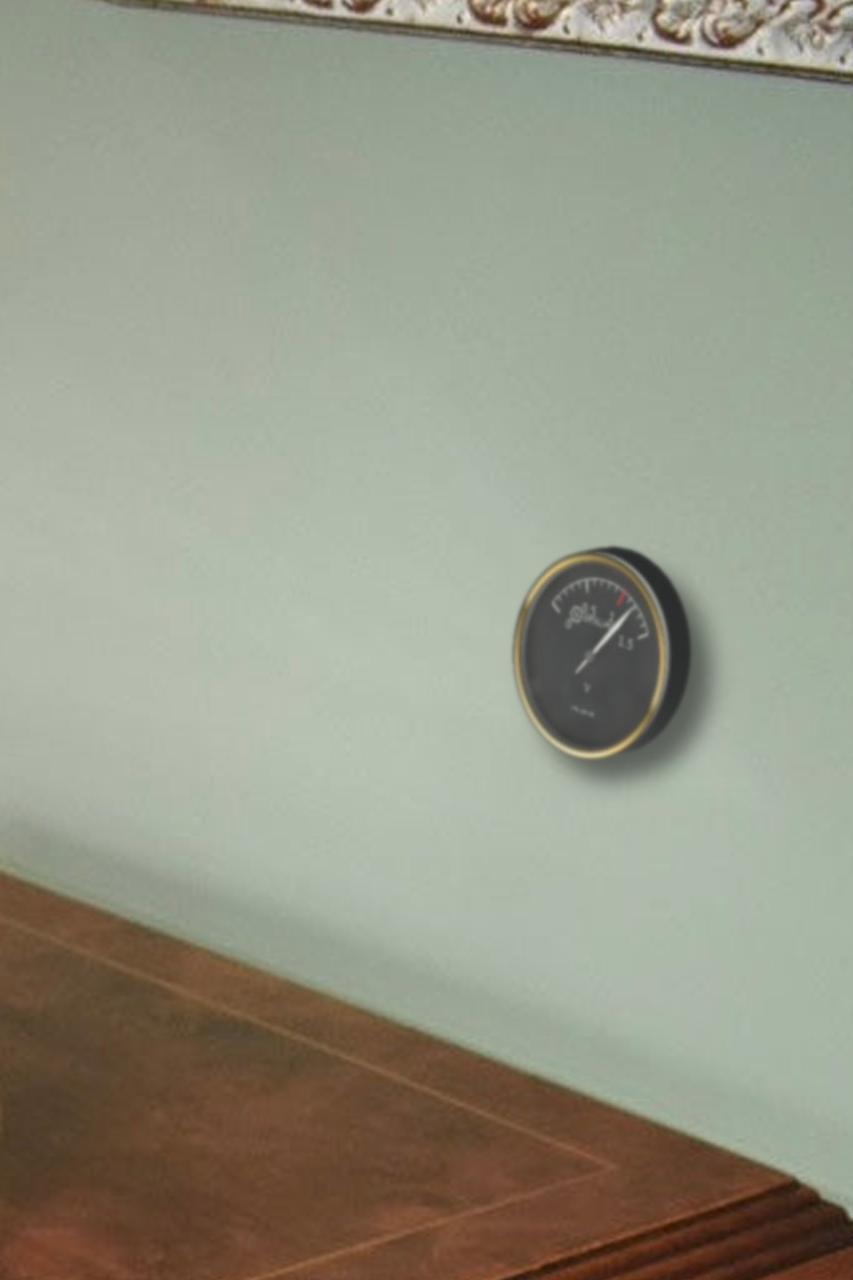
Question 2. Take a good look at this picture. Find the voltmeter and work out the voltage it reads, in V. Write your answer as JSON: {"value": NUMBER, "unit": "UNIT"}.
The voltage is {"value": 1.2, "unit": "V"}
